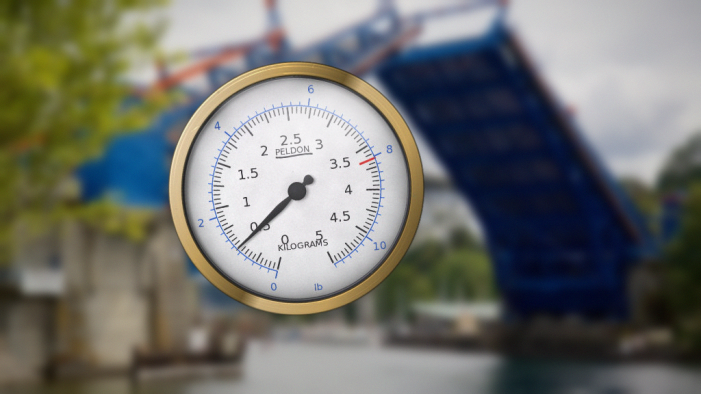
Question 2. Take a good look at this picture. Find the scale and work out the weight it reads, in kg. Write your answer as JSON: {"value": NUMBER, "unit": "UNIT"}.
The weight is {"value": 0.5, "unit": "kg"}
